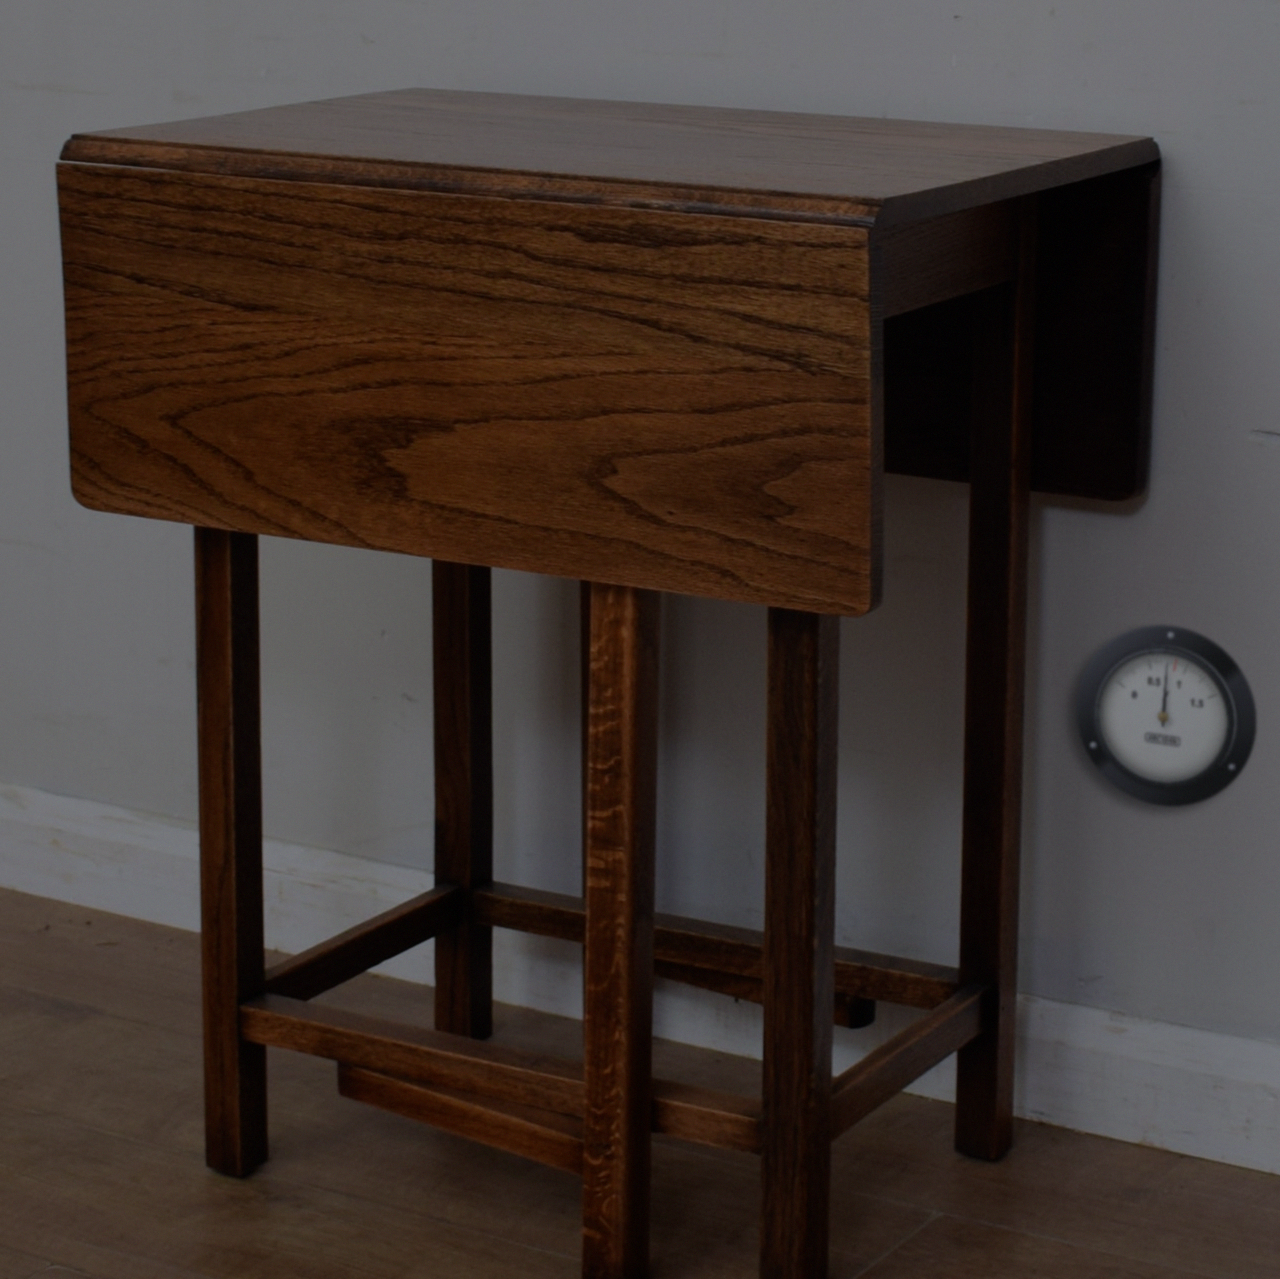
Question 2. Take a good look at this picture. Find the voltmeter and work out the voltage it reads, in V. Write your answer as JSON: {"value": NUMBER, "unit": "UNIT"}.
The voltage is {"value": 0.75, "unit": "V"}
